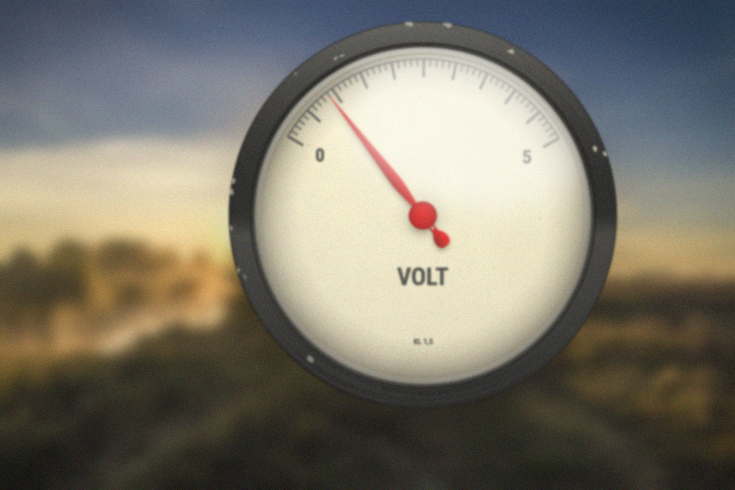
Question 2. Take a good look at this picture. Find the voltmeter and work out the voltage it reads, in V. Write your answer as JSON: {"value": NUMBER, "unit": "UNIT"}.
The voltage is {"value": 0.9, "unit": "V"}
